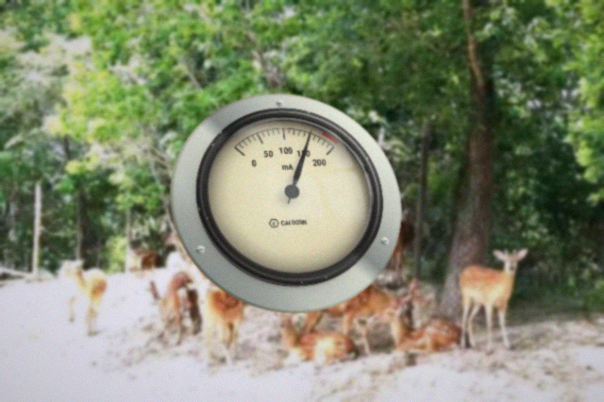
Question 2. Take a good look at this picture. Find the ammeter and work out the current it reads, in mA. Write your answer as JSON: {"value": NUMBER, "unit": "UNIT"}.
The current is {"value": 150, "unit": "mA"}
